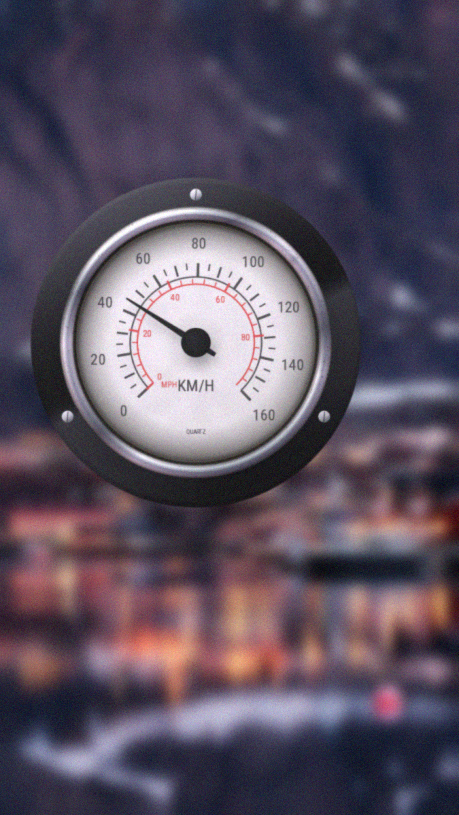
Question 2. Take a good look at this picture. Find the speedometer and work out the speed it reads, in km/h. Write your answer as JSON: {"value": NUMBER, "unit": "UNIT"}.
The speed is {"value": 45, "unit": "km/h"}
